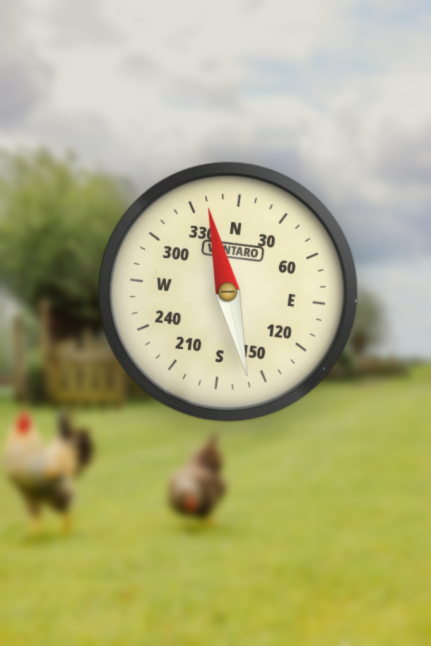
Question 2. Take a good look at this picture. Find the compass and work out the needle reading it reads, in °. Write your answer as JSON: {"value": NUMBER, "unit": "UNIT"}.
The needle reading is {"value": 340, "unit": "°"}
